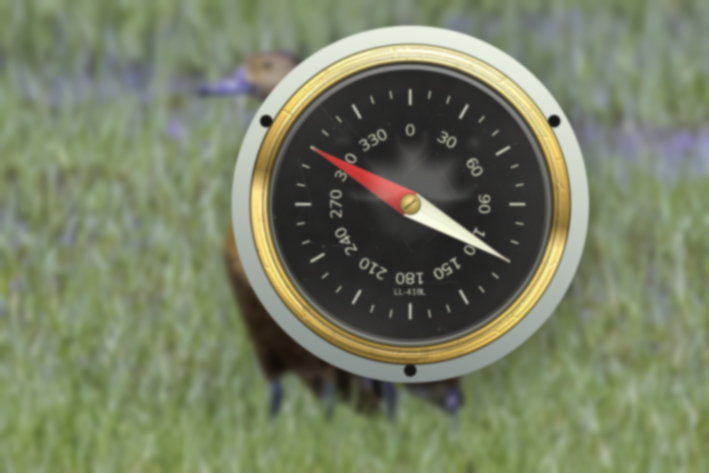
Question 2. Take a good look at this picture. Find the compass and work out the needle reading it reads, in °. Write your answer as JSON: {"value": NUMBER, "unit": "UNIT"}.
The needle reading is {"value": 300, "unit": "°"}
